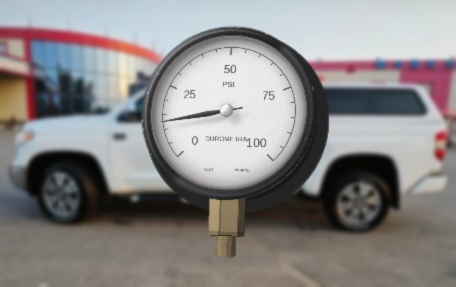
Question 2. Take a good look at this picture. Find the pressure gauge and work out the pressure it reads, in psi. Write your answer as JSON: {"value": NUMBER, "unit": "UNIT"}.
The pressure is {"value": 12.5, "unit": "psi"}
